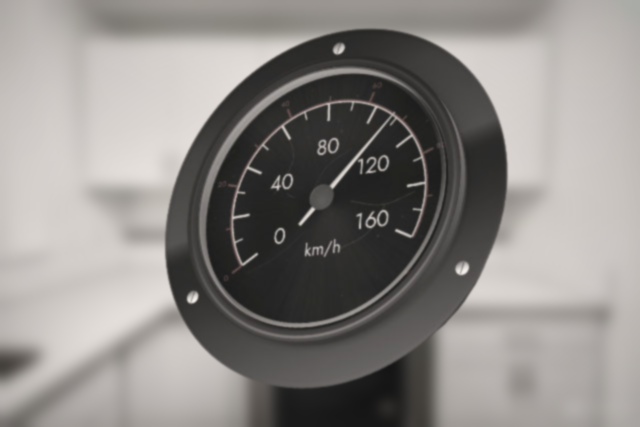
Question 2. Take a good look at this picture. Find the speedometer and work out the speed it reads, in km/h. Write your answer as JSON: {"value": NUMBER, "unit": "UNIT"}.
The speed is {"value": 110, "unit": "km/h"}
